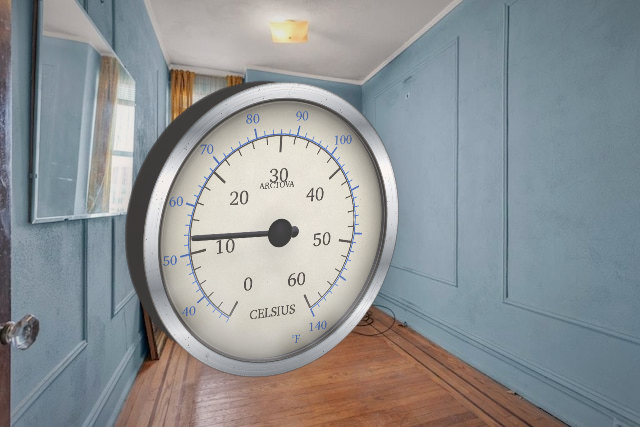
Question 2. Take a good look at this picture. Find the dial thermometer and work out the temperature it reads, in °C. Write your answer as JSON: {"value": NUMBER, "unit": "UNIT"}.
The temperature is {"value": 12, "unit": "°C"}
